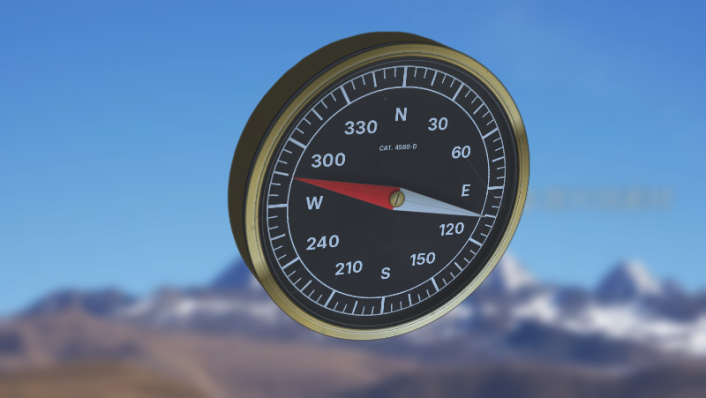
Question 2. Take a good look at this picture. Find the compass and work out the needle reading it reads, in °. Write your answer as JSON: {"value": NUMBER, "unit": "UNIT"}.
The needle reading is {"value": 285, "unit": "°"}
